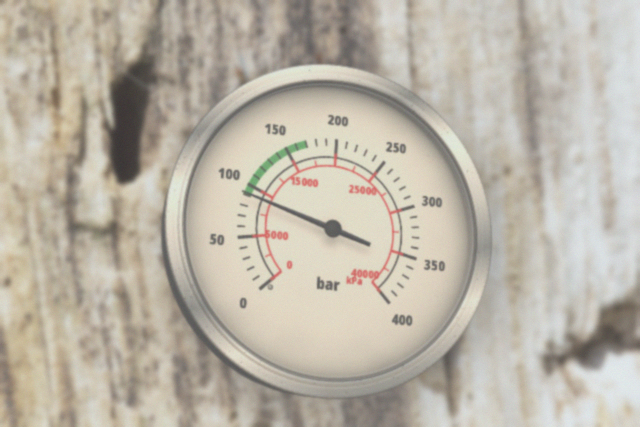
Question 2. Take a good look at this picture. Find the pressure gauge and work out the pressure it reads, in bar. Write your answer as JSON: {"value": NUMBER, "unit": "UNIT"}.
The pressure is {"value": 90, "unit": "bar"}
